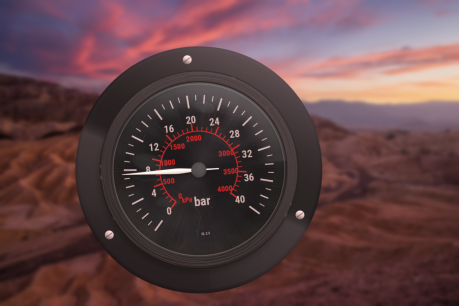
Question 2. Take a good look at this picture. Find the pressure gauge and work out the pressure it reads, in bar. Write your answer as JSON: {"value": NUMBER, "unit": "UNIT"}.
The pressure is {"value": 7.5, "unit": "bar"}
